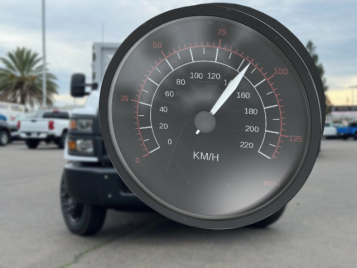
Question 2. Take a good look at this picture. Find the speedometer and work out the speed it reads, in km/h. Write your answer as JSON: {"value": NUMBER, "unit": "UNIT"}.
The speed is {"value": 145, "unit": "km/h"}
